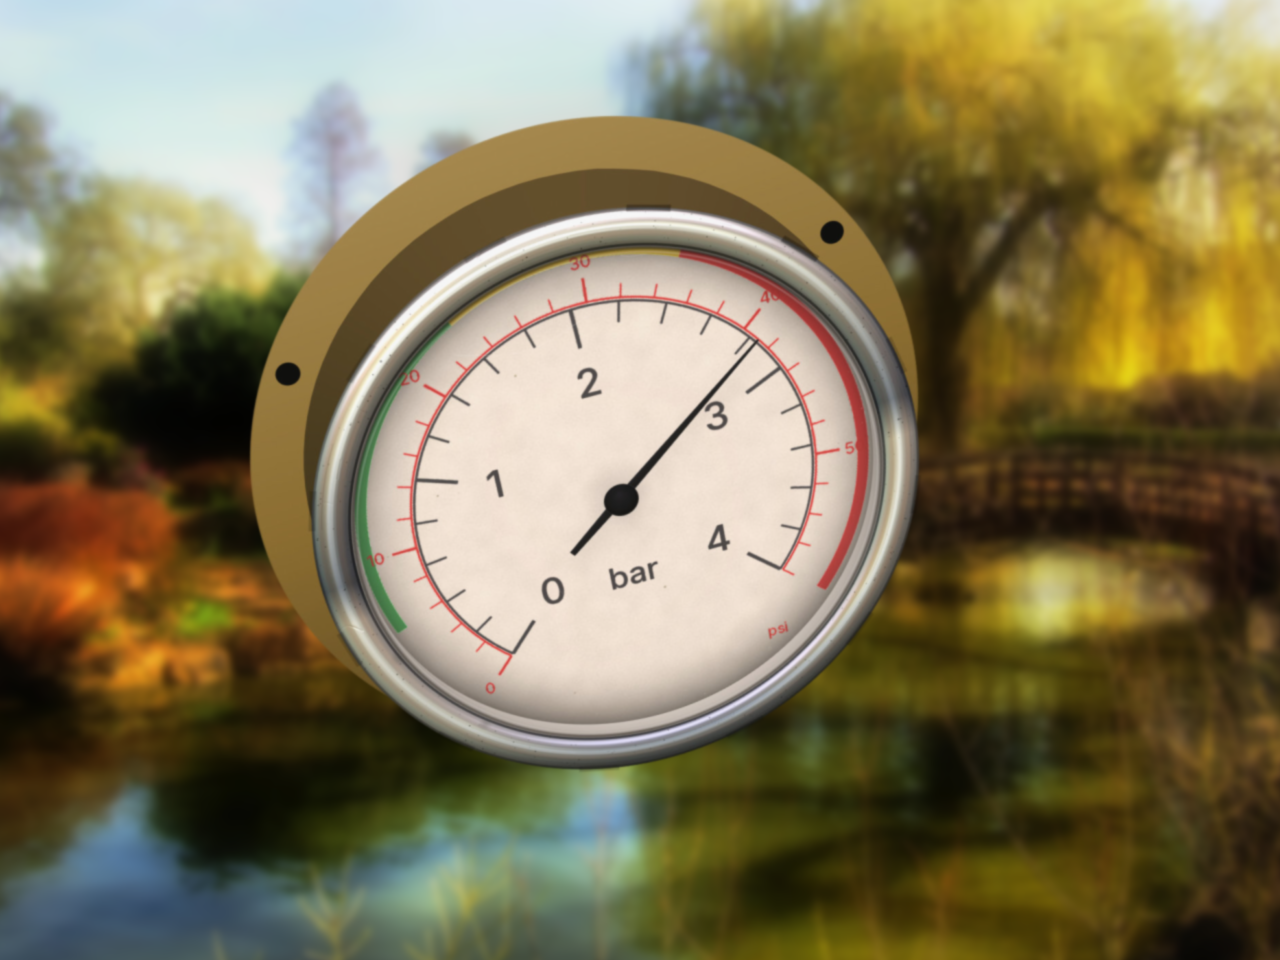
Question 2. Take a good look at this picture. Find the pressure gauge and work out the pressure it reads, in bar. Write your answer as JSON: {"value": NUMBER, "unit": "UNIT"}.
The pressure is {"value": 2.8, "unit": "bar"}
